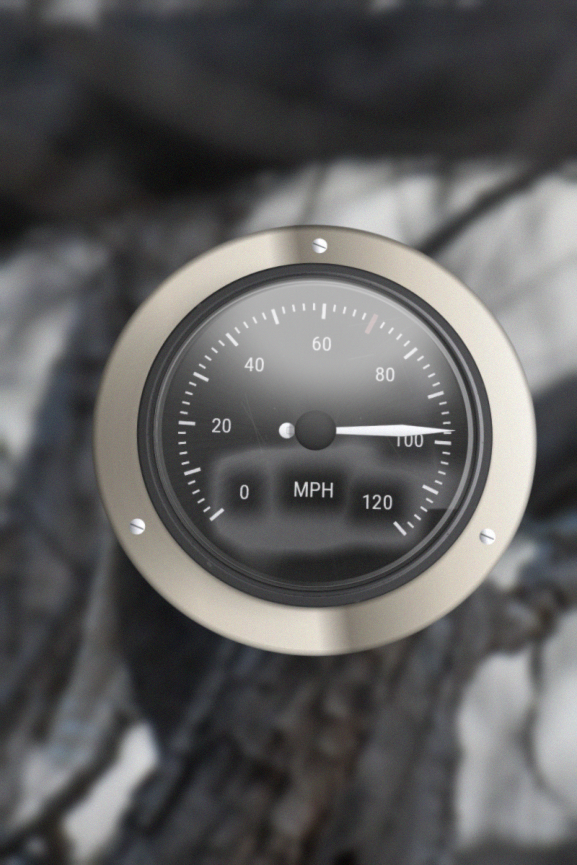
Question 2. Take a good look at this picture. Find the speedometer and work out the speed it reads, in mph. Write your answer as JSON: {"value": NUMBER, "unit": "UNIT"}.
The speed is {"value": 98, "unit": "mph"}
